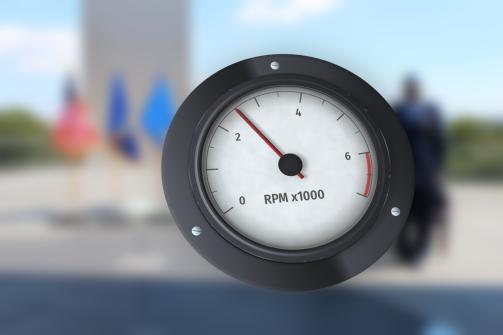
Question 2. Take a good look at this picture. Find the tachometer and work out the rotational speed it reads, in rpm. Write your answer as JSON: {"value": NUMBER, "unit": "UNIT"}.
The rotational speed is {"value": 2500, "unit": "rpm"}
